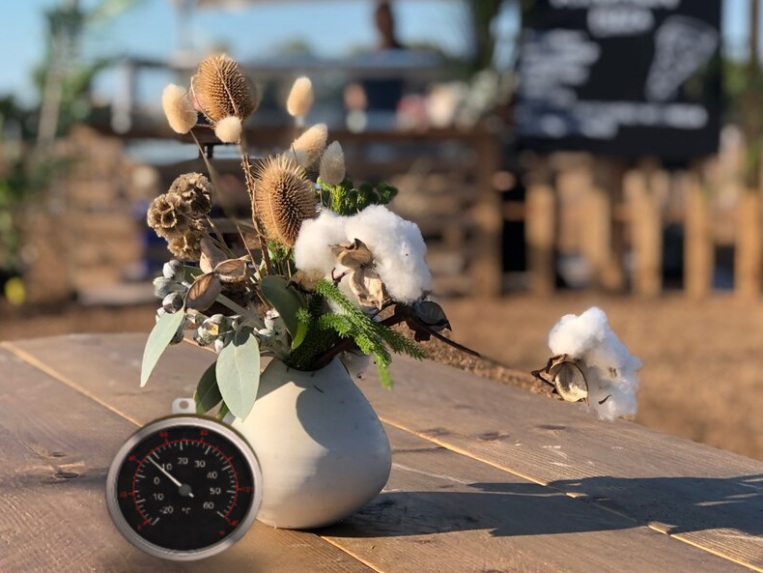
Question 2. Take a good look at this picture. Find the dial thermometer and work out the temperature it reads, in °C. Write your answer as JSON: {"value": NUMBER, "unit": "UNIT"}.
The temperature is {"value": 8, "unit": "°C"}
